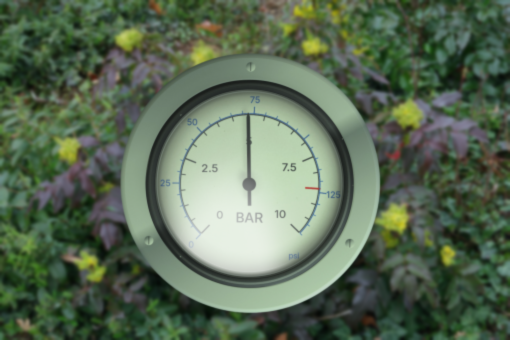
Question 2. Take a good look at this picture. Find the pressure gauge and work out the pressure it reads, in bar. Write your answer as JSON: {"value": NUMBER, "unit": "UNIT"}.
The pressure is {"value": 5, "unit": "bar"}
